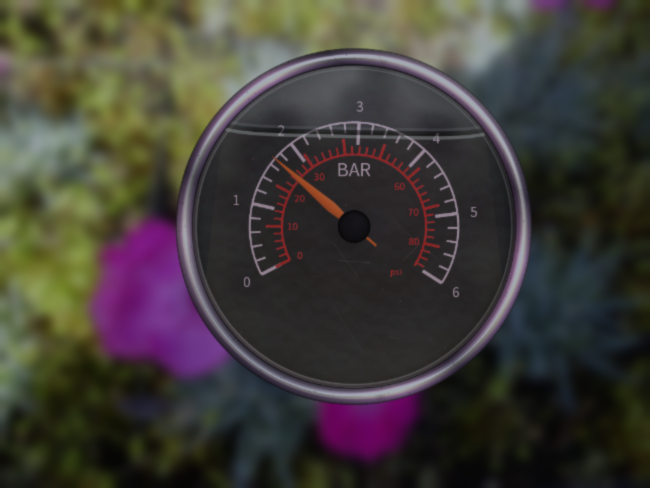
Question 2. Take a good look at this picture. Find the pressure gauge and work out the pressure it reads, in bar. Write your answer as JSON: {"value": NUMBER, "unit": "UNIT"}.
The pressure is {"value": 1.7, "unit": "bar"}
